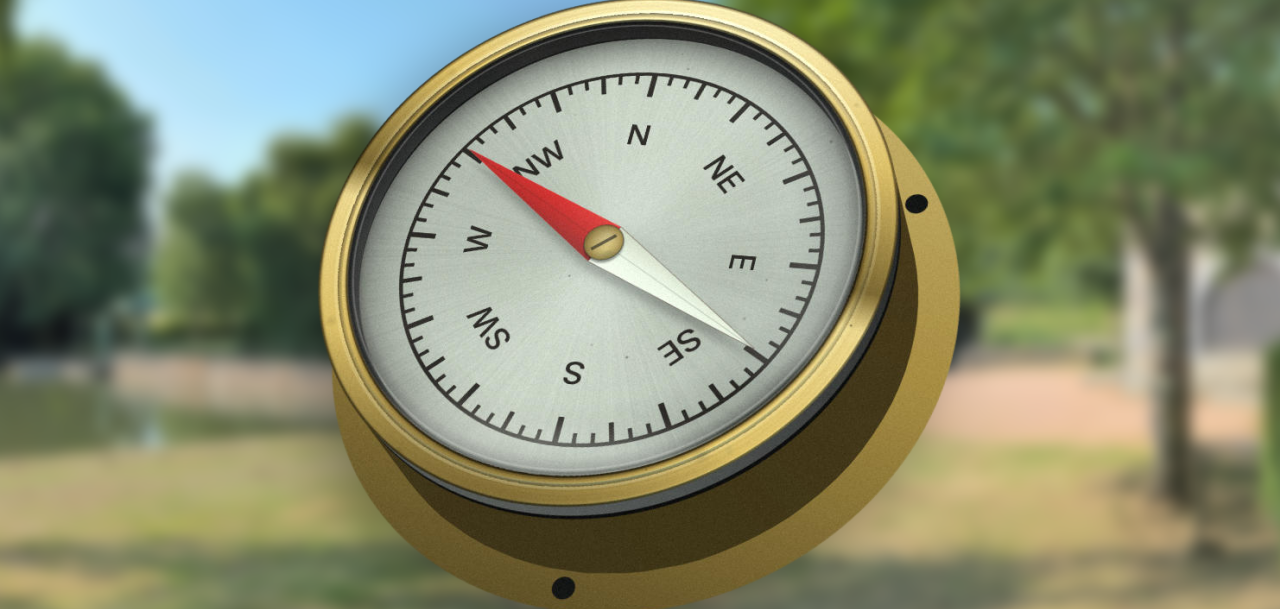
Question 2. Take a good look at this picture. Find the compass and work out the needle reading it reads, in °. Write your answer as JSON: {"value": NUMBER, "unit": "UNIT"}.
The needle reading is {"value": 300, "unit": "°"}
